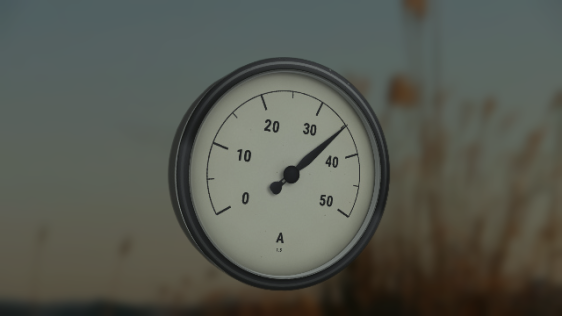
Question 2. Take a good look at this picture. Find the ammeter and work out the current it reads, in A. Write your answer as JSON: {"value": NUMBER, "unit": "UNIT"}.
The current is {"value": 35, "unit": "A"}
